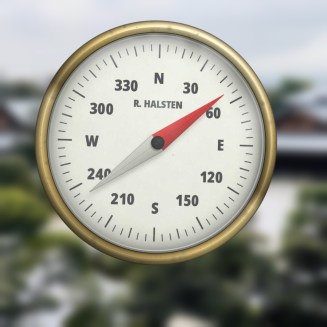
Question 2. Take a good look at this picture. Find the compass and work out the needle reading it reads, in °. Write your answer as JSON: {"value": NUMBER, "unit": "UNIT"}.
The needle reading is {"value": 52.5, "unit": "°"}
